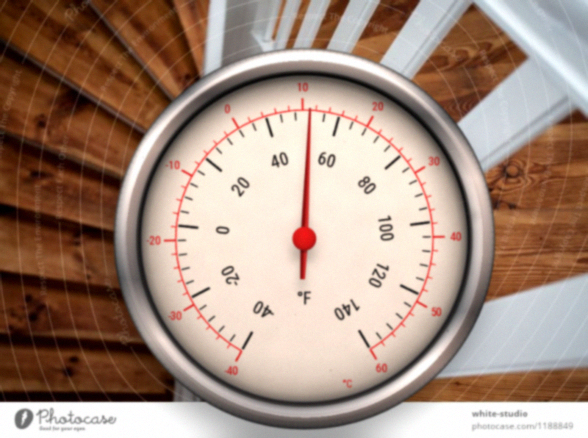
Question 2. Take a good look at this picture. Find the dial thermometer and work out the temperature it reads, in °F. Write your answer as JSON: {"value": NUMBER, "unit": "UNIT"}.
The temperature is {"value": 52, "unit": "°F"}
